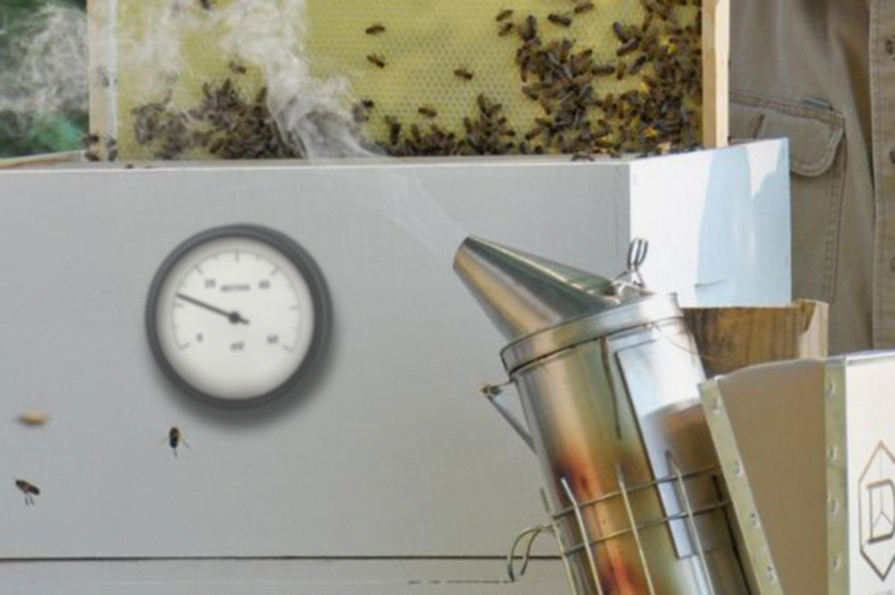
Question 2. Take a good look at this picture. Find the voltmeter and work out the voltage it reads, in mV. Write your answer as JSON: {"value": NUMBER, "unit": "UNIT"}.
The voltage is {"value": 12.5, "unit": "mV"}
